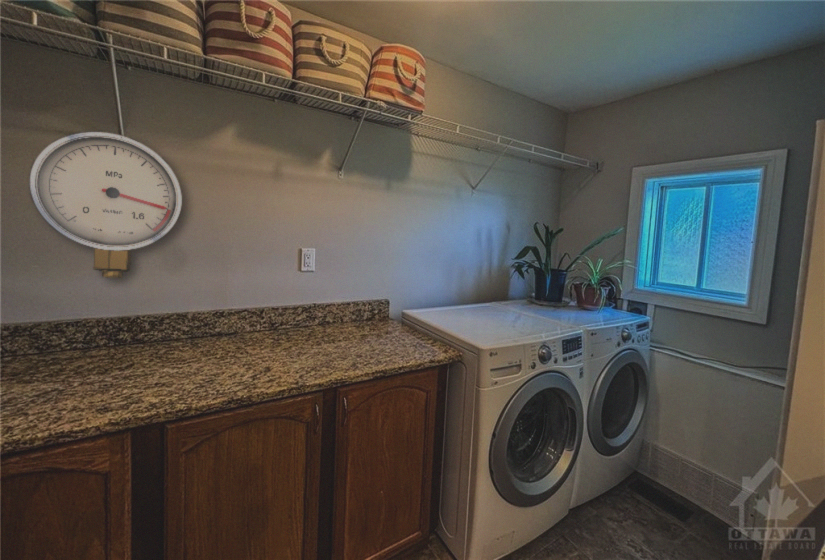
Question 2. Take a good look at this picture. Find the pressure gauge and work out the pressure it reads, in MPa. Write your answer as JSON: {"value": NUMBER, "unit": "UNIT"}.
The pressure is {"value": 1.4, "unit": "MPa"}
